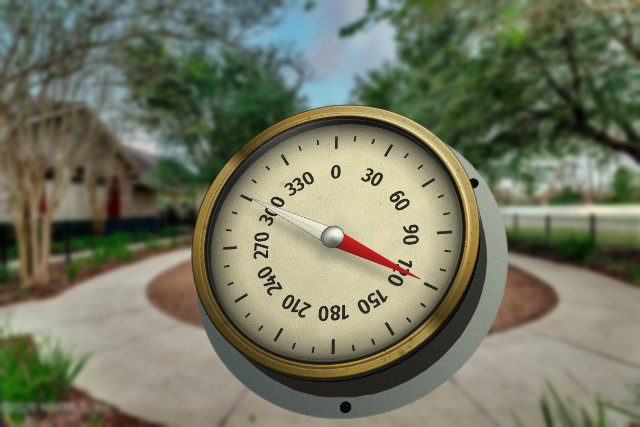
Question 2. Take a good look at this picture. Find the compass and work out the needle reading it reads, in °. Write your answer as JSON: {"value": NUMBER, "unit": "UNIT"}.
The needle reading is {"value": 120, "unit": "°"}
